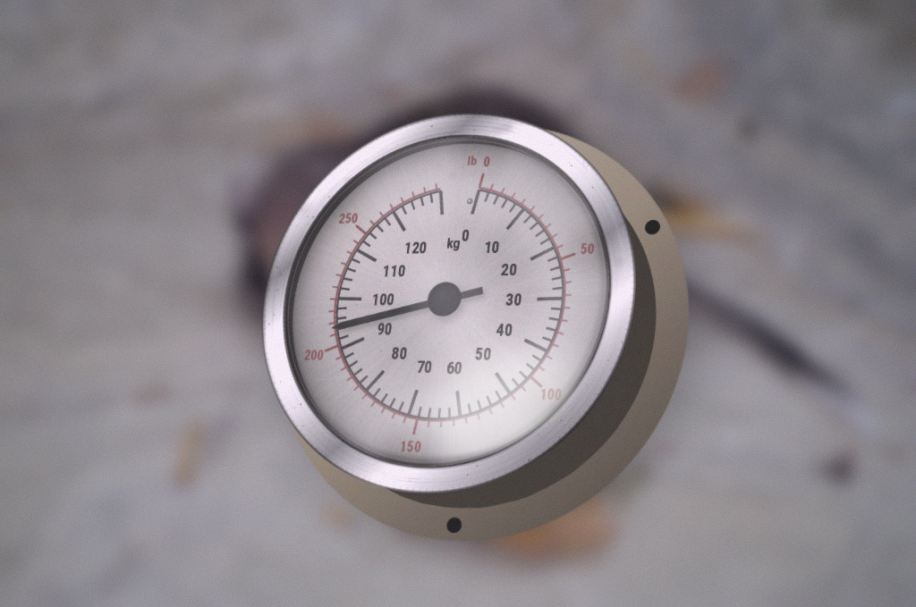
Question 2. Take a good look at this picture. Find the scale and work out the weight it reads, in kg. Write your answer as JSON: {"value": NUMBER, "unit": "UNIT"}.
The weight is {"value": 94, "unit": "kg"}
